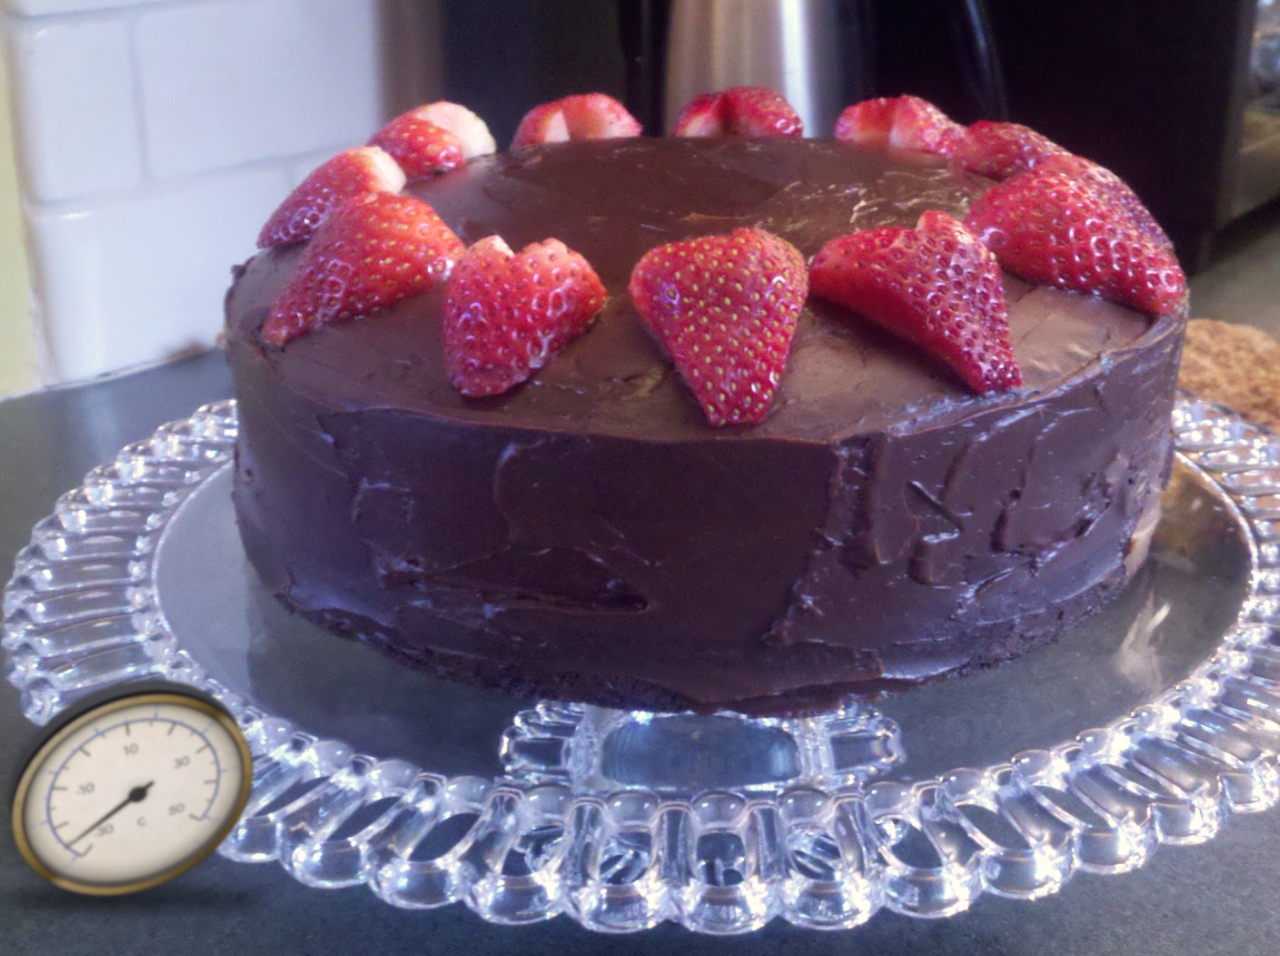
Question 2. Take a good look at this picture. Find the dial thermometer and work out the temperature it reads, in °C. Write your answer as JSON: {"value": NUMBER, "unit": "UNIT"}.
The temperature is {"value": -25, "unit": "°C"}
